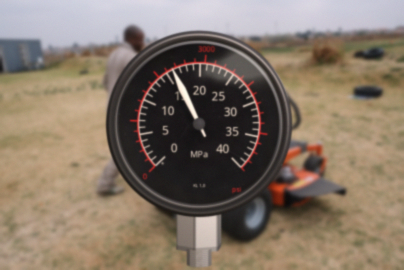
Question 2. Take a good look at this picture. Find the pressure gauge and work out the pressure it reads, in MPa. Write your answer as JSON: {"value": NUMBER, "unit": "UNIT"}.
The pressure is {"value": 16, "unit": "MPa"}
